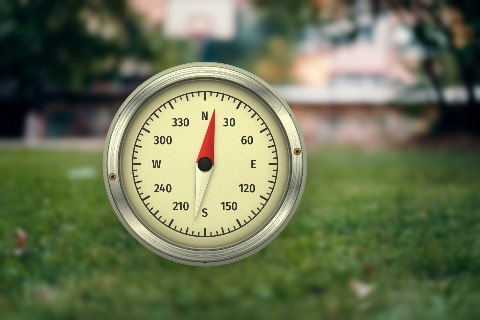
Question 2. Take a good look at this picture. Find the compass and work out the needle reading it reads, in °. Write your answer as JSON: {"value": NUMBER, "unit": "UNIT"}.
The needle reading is {"value": 10, "unit": "°"}
